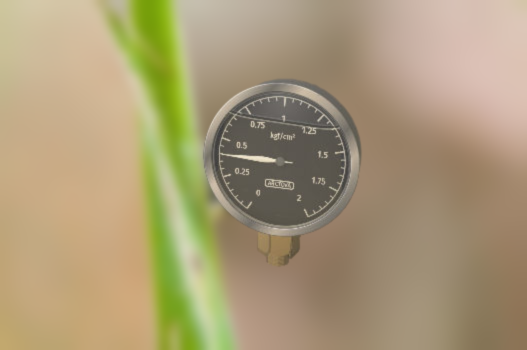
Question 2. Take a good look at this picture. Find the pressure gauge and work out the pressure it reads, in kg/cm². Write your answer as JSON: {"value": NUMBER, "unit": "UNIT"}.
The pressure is {"value": 0.4, "unit": "kg/cm²"}
